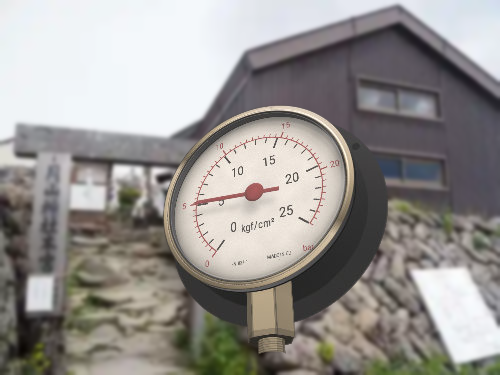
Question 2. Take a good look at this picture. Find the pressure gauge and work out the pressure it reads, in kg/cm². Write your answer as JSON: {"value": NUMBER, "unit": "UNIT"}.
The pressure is {"value": 5, "unit": "kg/cm²"}
